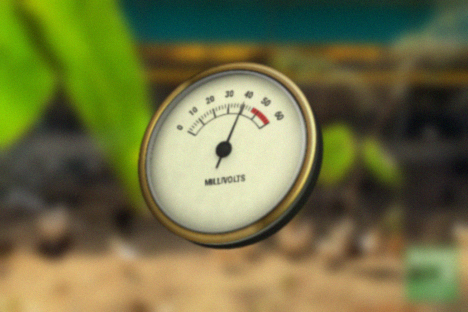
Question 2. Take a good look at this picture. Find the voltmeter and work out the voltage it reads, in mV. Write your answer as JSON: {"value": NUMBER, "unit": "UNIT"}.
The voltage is {"value": 40, "unit": "mV"}
